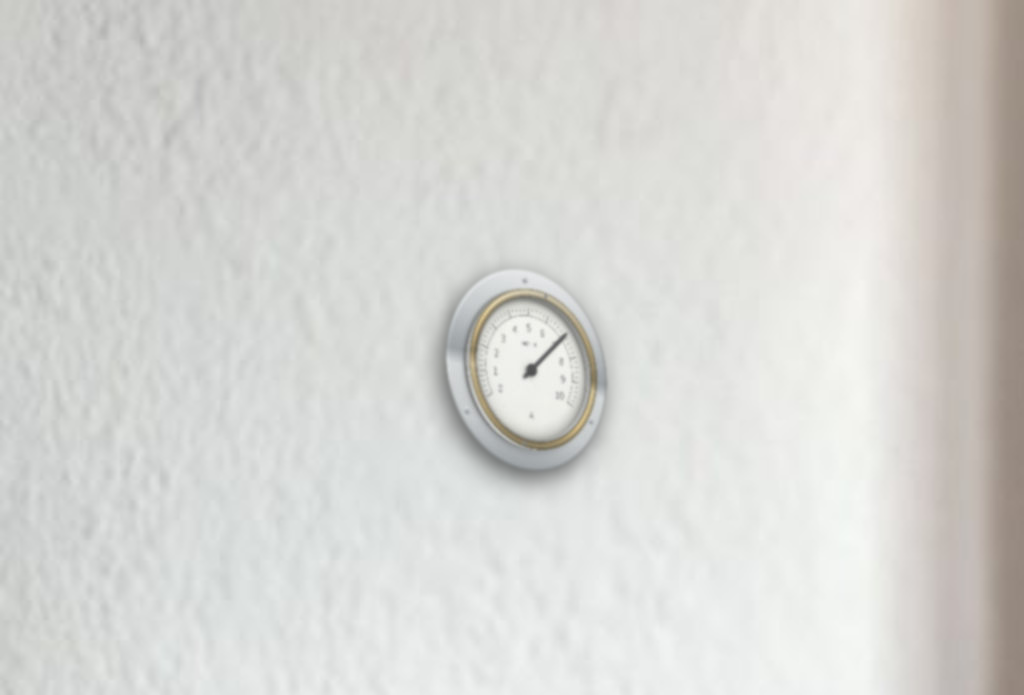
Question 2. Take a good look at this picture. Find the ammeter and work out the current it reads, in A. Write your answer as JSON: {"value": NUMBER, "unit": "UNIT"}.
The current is {"value": 7, "unit": "A"}
